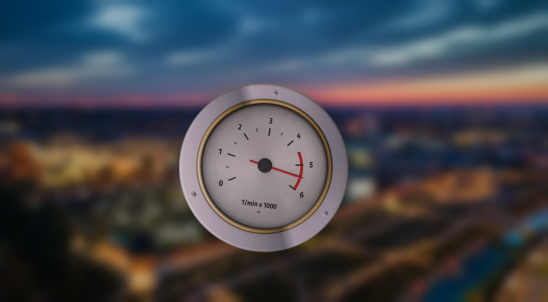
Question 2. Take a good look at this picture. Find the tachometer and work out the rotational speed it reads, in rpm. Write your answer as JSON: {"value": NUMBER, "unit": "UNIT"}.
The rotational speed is {"value": 5500, "unit": "rpm"}
